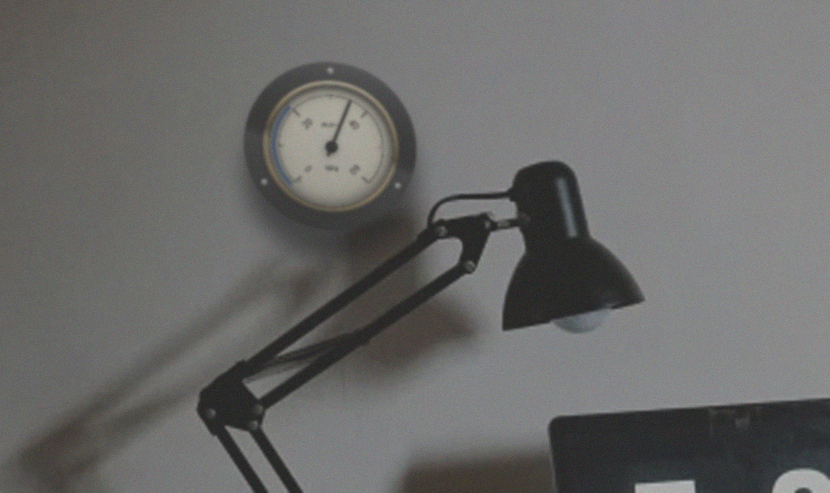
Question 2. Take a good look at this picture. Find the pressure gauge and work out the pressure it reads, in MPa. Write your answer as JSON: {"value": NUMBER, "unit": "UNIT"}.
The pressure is {"value": 35, "unit": "MPa"}
